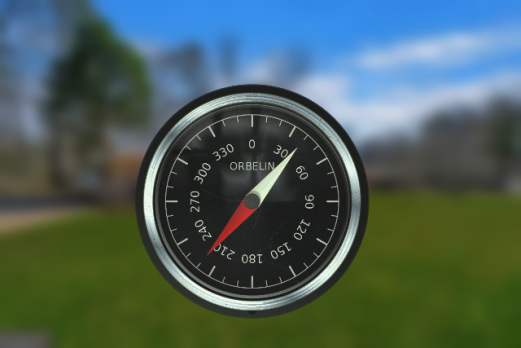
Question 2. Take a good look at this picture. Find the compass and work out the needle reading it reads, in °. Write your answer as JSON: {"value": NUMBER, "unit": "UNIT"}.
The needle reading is {"value": 220, "unit": "°"}
